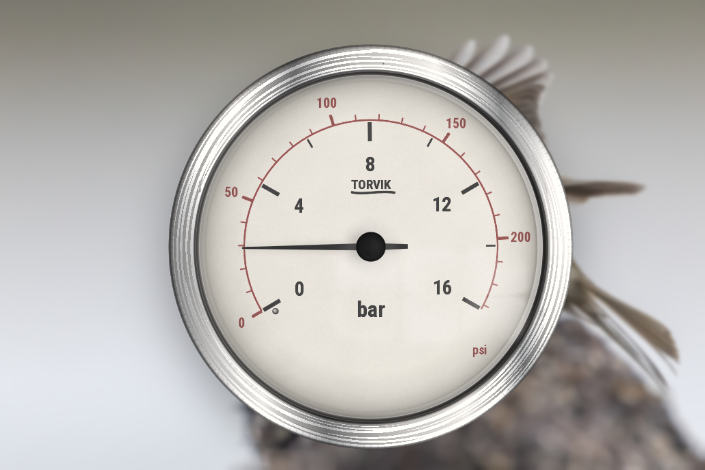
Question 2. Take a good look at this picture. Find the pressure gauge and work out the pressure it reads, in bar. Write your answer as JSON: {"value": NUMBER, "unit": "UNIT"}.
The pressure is {"value": 2, "unit": "bar"}
